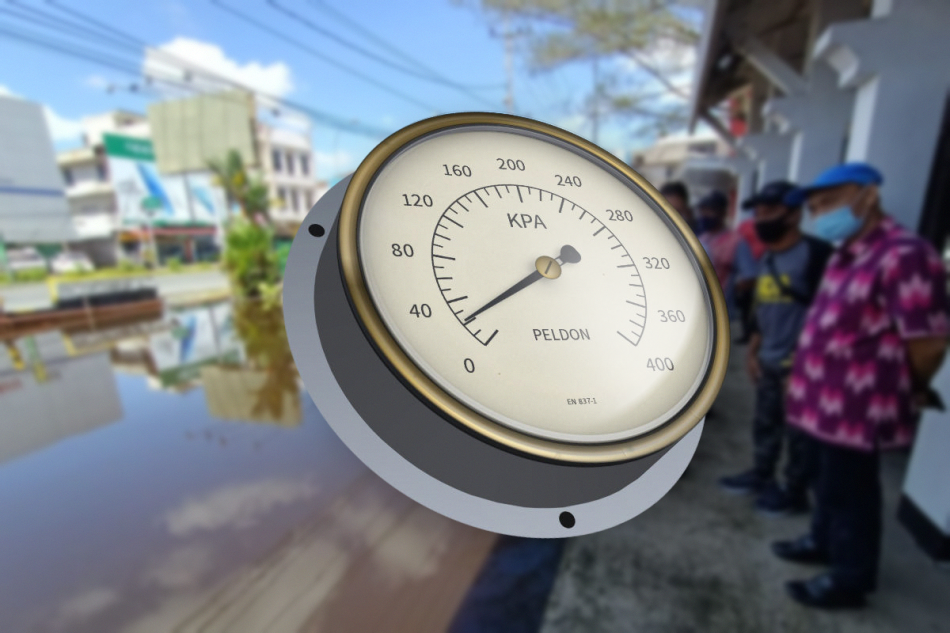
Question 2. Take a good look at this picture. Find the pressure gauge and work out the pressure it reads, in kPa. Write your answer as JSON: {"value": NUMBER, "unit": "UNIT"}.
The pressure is {"value": 20, "unit": "kPa"}
